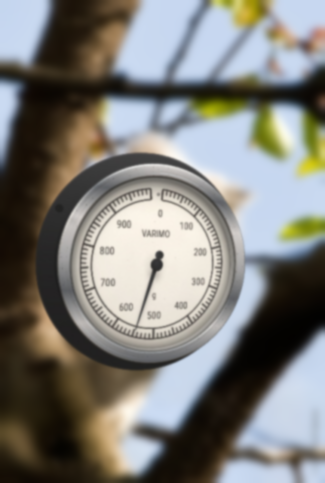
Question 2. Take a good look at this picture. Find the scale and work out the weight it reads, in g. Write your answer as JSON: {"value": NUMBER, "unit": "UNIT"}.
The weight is {"value": 550, "unit": "g"}
